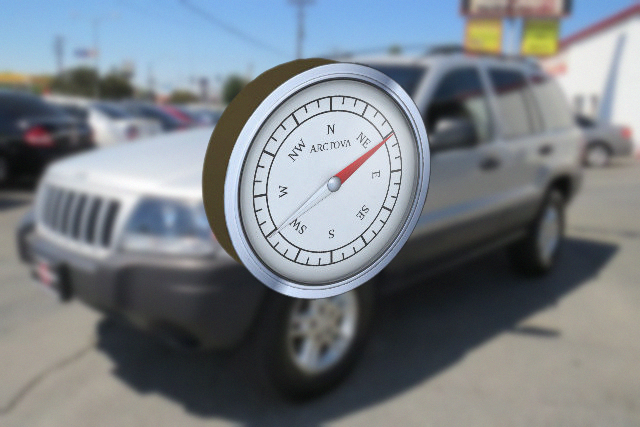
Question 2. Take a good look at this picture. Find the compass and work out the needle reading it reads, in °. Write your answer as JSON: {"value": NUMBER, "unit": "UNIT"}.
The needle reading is {"value": 60, "unit": "°"}
